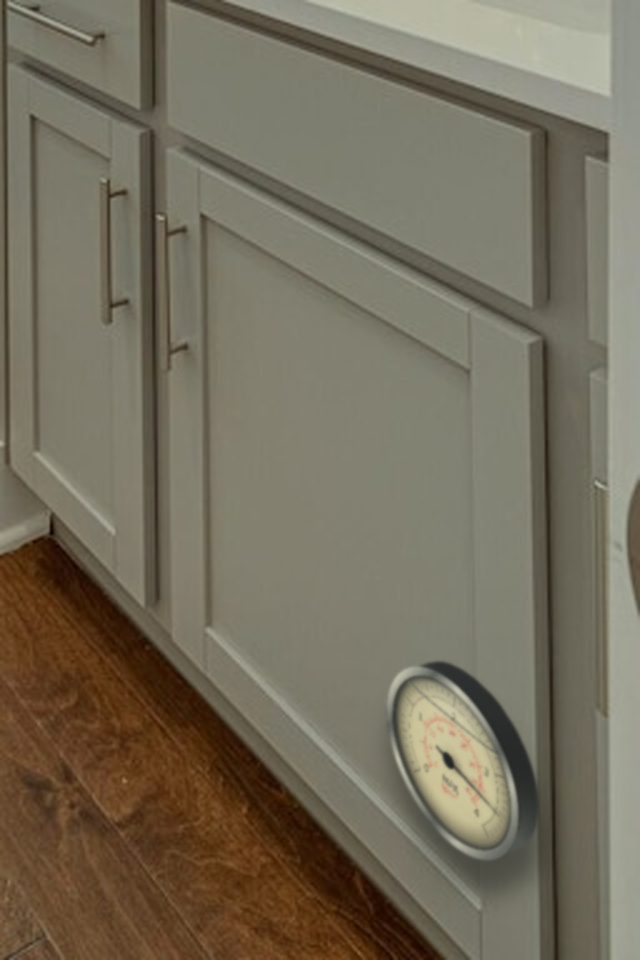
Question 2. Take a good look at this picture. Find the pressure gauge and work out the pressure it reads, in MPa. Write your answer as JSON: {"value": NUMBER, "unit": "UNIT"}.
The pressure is {"value": 3.5, "unit": "MPa"}
